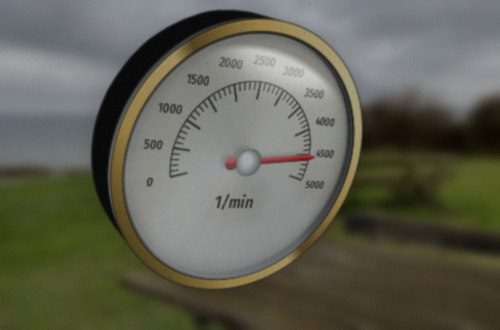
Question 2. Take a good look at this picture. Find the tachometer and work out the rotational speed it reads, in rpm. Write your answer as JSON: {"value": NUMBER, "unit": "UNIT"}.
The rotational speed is {"value": 4500, "unit": "rpm"}
